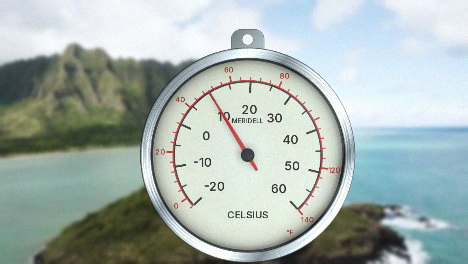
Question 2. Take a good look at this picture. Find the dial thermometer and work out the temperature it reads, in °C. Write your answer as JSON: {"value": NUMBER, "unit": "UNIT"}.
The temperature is {"value": 10, "unit": "°C"}
